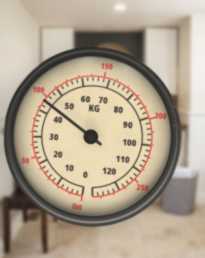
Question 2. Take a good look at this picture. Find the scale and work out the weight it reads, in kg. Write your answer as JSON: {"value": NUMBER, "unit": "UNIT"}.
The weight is {"value": 44, "unit": "kg"}
